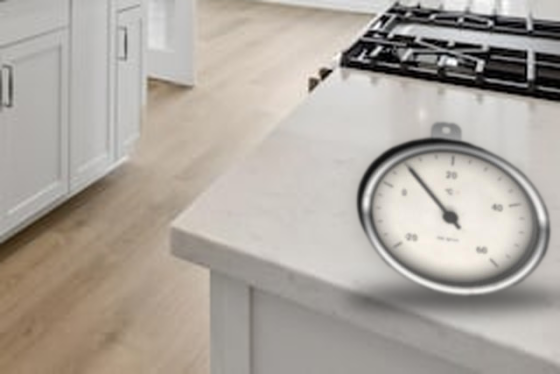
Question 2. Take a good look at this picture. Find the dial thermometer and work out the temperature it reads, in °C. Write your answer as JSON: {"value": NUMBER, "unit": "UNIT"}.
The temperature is {"value": 8, "unit": "°C"}
